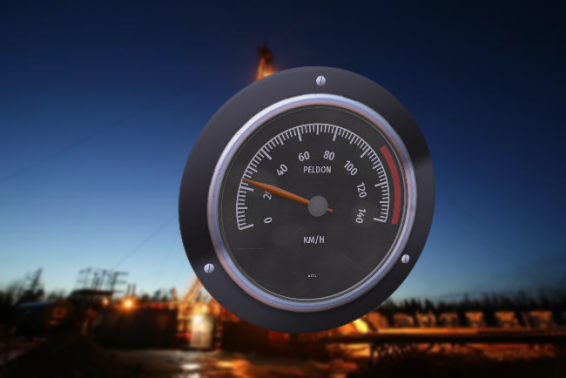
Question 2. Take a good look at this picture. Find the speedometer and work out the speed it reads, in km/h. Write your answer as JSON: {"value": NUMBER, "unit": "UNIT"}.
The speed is {"value": 24, "unit": "km/h"}
